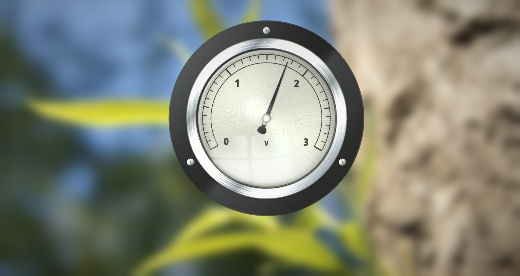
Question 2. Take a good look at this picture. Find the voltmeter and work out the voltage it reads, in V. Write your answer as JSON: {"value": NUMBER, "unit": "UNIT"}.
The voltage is {"value": 1.75, "unit": "V"}
